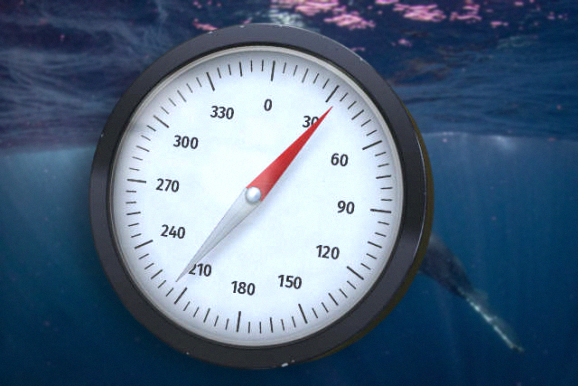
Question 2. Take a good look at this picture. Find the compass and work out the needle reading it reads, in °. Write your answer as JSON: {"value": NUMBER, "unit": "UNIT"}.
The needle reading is {"value": 35, "unit": "°"}
